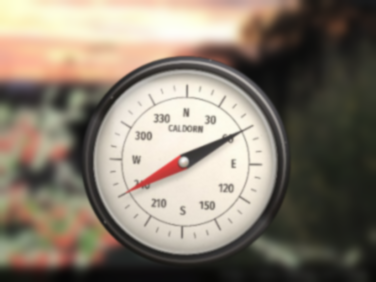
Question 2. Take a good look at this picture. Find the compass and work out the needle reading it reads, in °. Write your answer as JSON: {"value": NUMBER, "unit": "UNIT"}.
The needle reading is {"value": 240, "unit": "°"}
